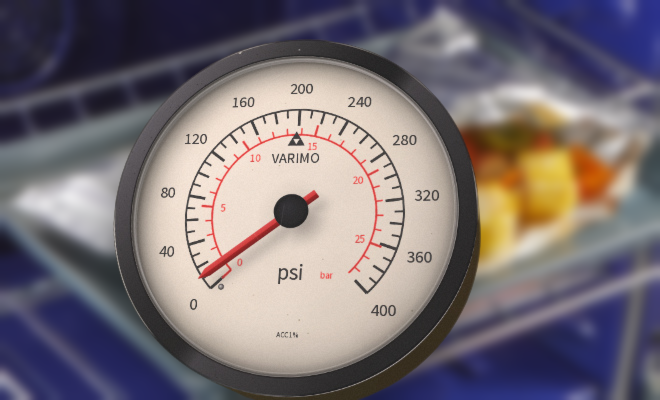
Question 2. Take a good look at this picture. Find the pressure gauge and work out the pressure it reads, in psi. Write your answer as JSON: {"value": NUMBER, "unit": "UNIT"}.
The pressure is {"value": 10, "unit": "psi"}
